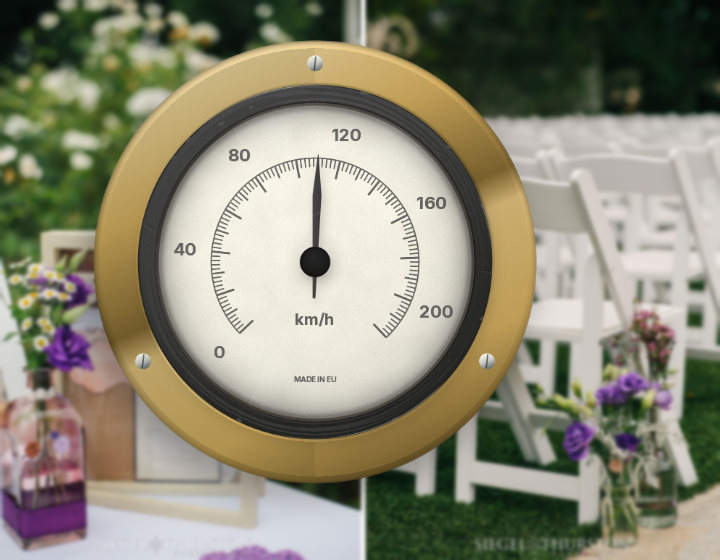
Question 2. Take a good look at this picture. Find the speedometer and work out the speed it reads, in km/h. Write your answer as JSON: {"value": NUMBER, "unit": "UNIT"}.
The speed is {"value": 110, "unit": "km/h"}
